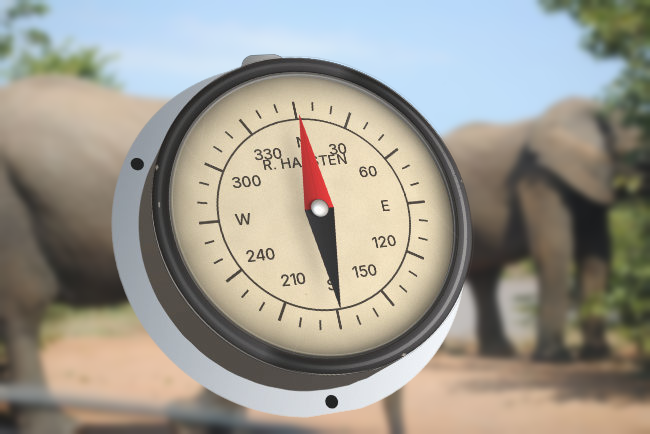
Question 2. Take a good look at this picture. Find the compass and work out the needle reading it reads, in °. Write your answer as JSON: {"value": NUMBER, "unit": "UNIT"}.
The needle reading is {"value": 0, "unit": "°"}
